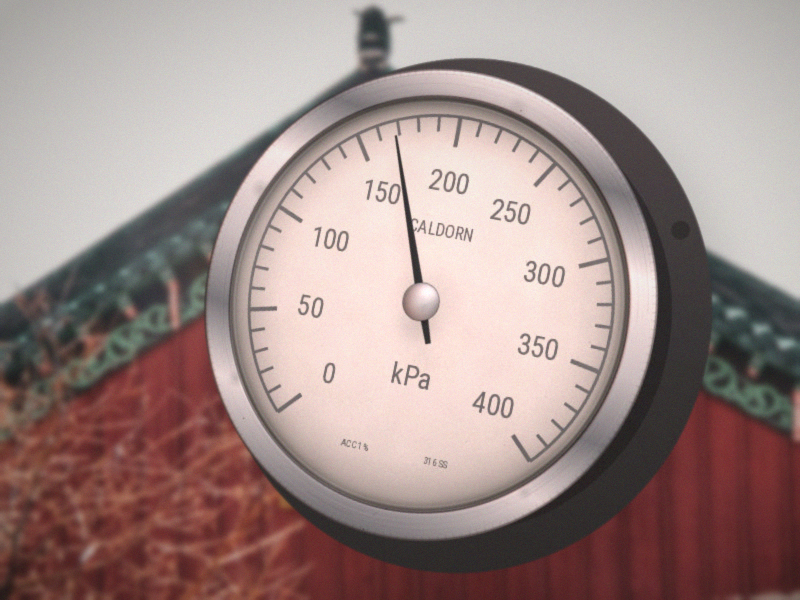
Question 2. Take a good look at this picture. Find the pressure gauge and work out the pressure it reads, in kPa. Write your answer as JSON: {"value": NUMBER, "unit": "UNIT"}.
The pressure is {"value": 170, "unit": "kPa"}
